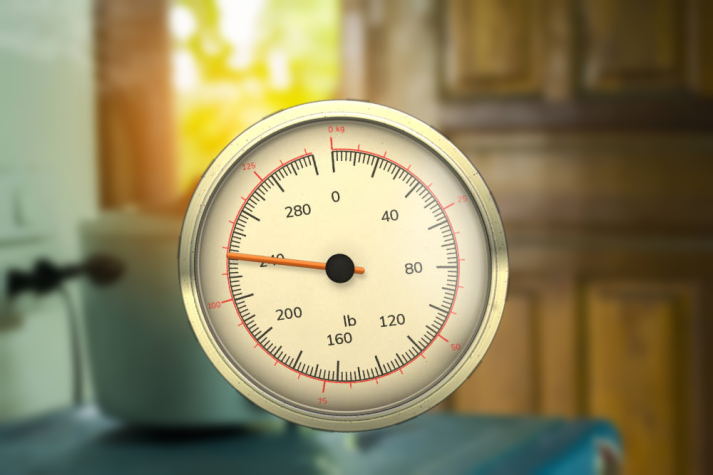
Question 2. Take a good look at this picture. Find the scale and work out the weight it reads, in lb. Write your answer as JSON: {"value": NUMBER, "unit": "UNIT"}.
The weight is {"value": 240, "unit": "lb"}
